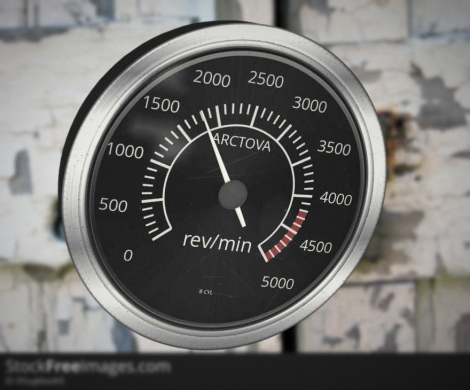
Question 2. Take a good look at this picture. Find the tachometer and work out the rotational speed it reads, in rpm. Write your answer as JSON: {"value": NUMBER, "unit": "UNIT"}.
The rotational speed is {"value": 1800, "unit": "rpm"}
